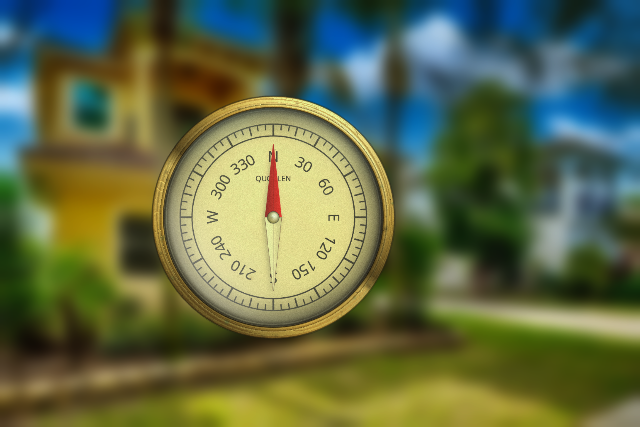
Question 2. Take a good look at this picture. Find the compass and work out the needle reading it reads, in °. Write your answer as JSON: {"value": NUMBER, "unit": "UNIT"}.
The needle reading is {"value": 0, "unit": "°"}
